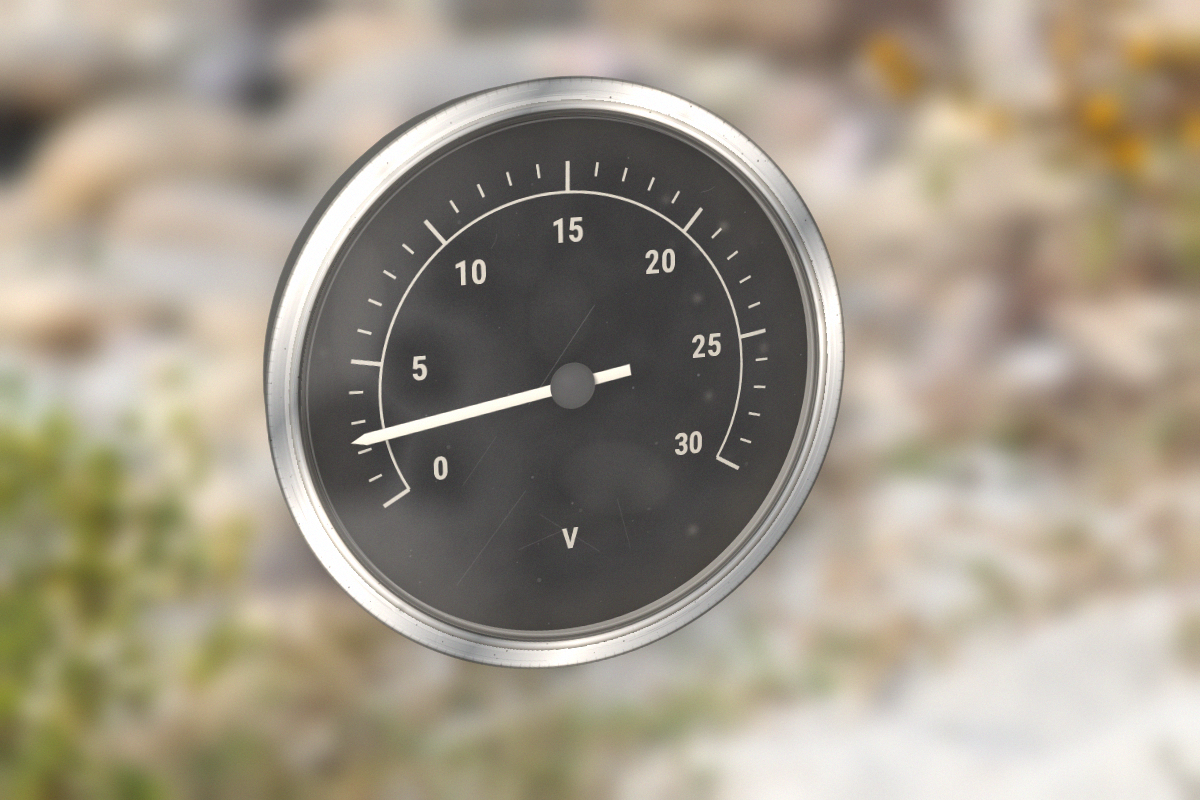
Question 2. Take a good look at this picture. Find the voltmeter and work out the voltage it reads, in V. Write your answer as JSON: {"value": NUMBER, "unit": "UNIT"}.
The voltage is {"value": 2.5, "unit": "V"}
